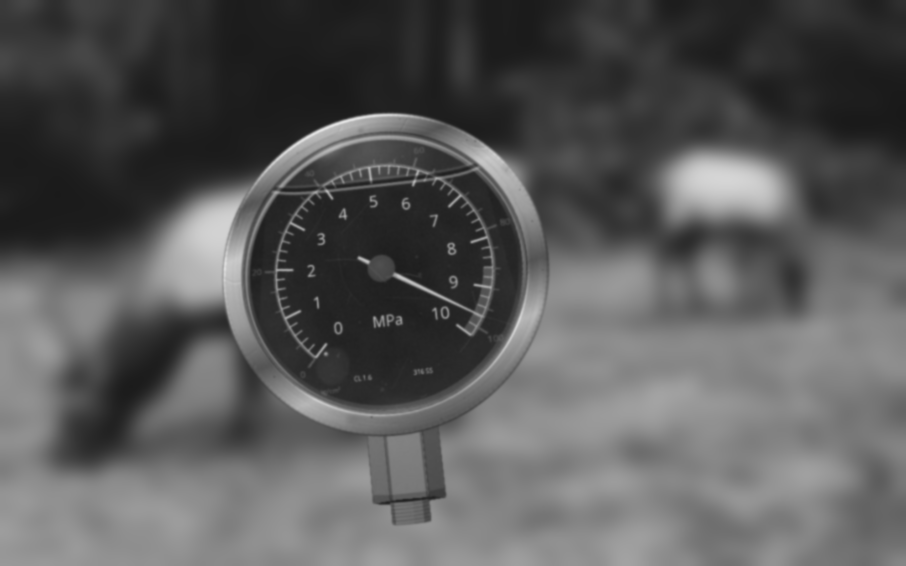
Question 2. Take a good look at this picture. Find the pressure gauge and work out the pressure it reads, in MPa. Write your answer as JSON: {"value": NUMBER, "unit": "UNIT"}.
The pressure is {"value": 9.6, "unit": "MPa"}
